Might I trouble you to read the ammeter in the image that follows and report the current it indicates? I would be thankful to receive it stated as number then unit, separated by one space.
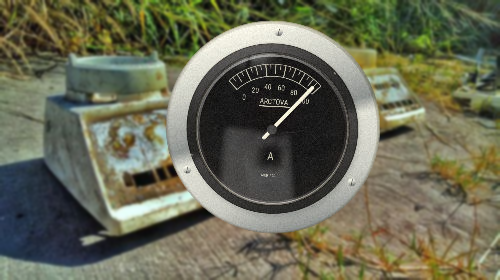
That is 95 A
